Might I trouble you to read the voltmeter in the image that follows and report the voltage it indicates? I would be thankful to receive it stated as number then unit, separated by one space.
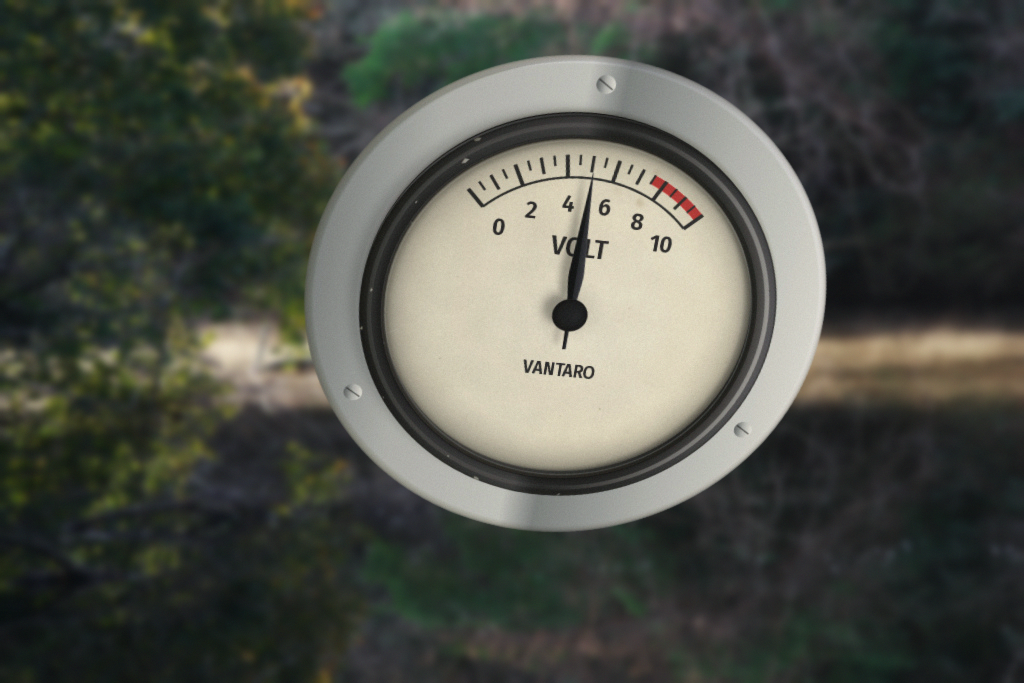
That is 5 V
